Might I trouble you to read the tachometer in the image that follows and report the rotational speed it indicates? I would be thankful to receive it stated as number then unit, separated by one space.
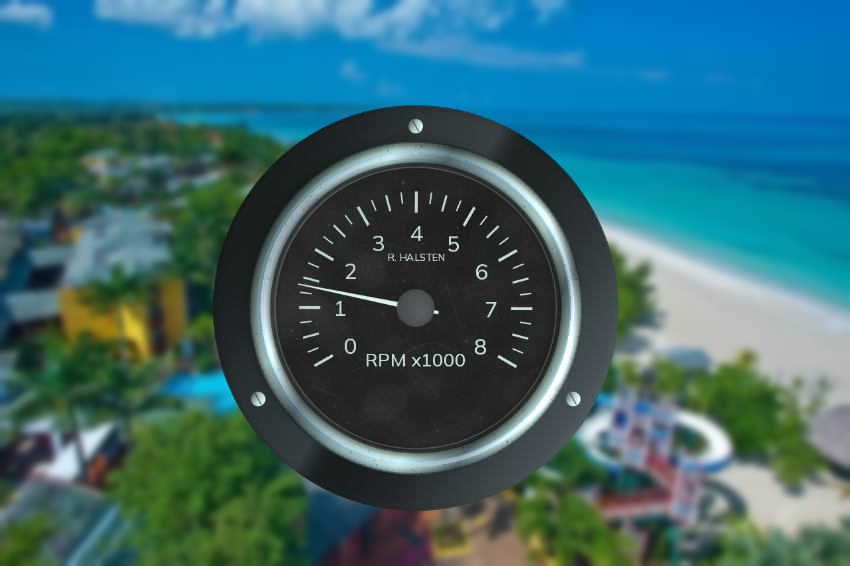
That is 1375 rpm
